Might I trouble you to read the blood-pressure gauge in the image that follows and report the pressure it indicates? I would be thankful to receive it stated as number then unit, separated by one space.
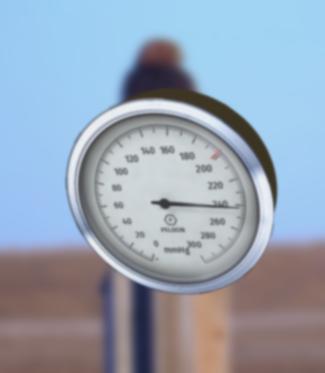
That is 240 mmHg
